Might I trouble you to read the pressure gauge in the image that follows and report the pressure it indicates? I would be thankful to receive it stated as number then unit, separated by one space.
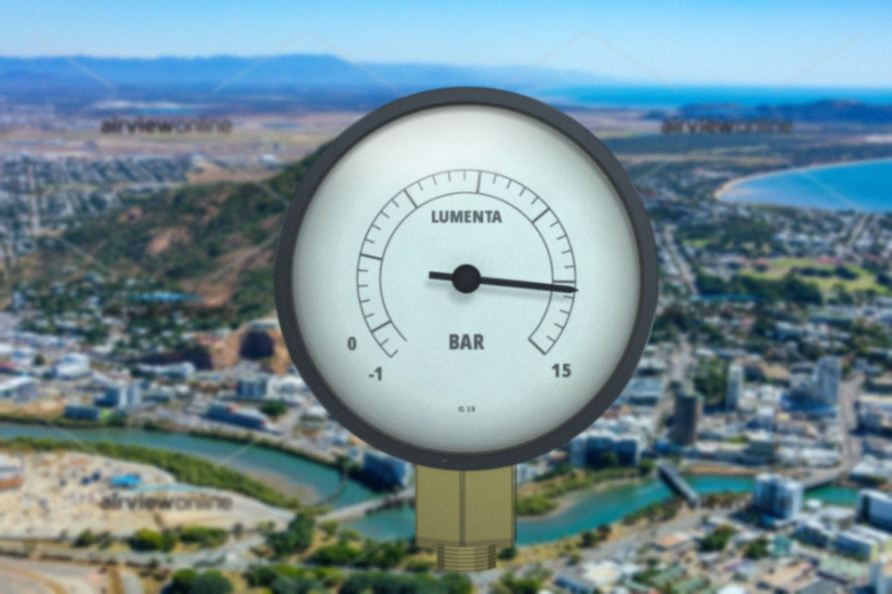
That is 12.75 bar
